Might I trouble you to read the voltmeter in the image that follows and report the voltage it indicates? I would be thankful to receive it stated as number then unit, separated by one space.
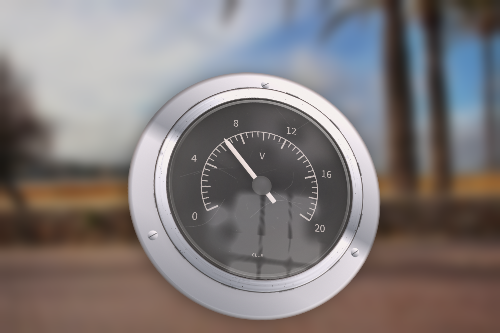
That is 6.5 V
